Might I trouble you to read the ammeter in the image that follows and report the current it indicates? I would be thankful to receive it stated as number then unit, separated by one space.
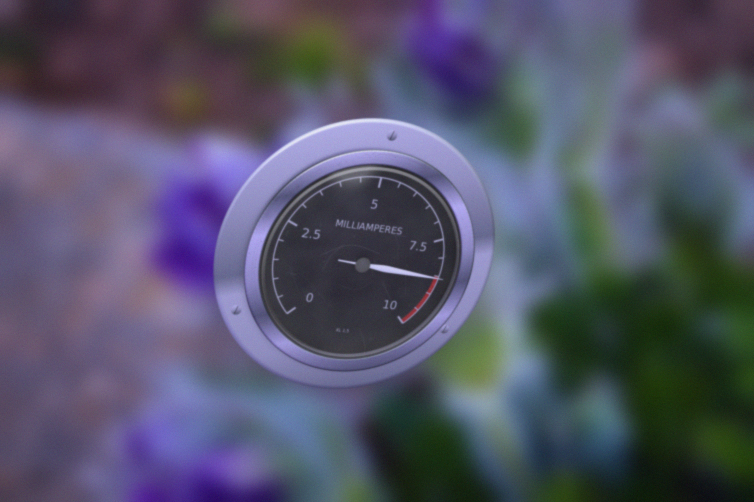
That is 8.5 mA
